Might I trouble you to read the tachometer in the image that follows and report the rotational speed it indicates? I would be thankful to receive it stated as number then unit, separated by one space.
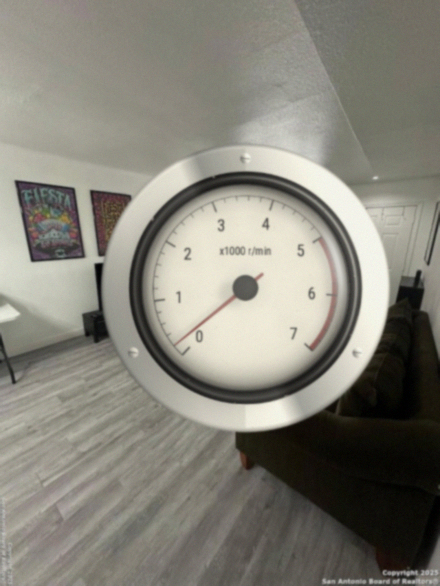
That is 200 rpm
